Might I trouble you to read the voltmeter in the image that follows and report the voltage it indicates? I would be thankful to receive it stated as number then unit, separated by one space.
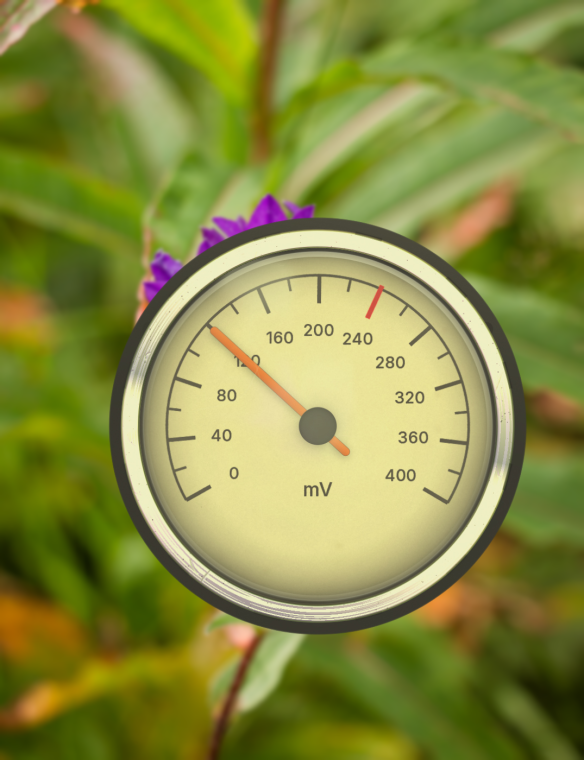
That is 120 mV
